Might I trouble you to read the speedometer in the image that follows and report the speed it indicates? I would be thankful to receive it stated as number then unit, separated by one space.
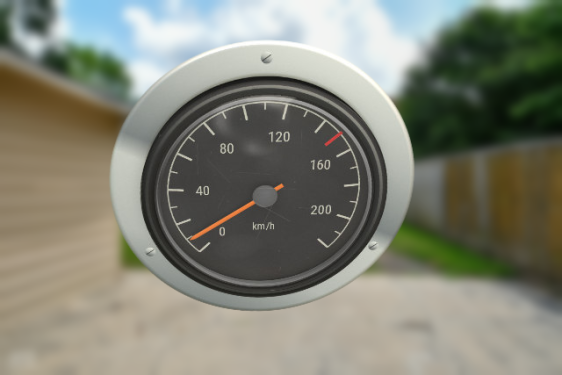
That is 10 km/h
